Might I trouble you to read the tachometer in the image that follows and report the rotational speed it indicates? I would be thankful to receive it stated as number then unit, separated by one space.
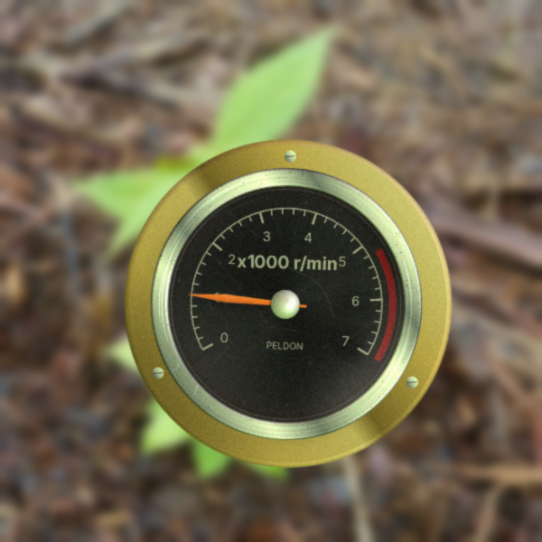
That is 1000 rpm
